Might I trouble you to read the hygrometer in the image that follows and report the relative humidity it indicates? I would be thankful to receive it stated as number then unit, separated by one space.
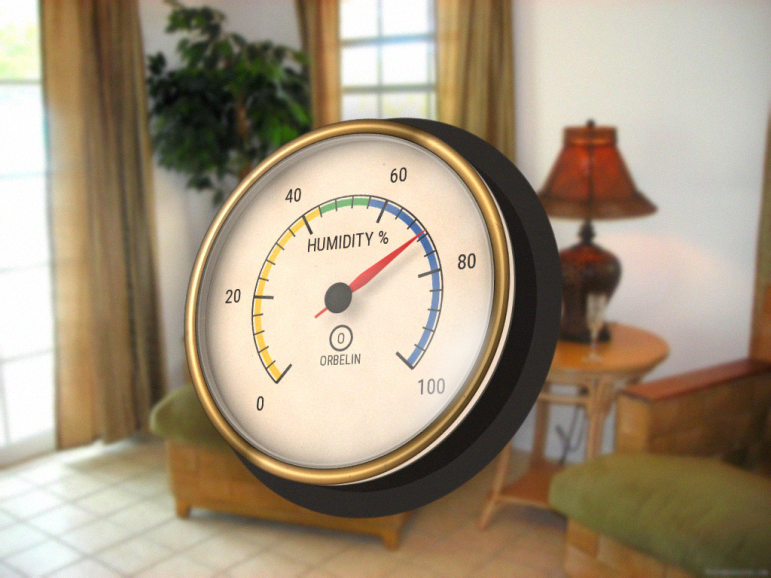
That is 72 %
